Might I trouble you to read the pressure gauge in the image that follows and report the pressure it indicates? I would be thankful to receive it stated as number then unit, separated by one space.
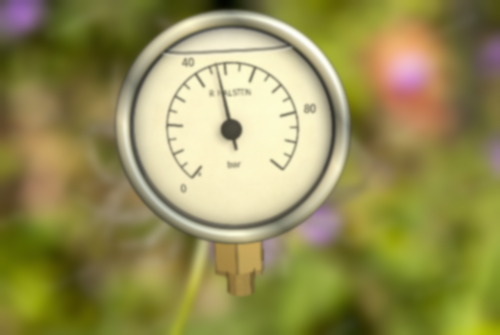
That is 47.5 bar
